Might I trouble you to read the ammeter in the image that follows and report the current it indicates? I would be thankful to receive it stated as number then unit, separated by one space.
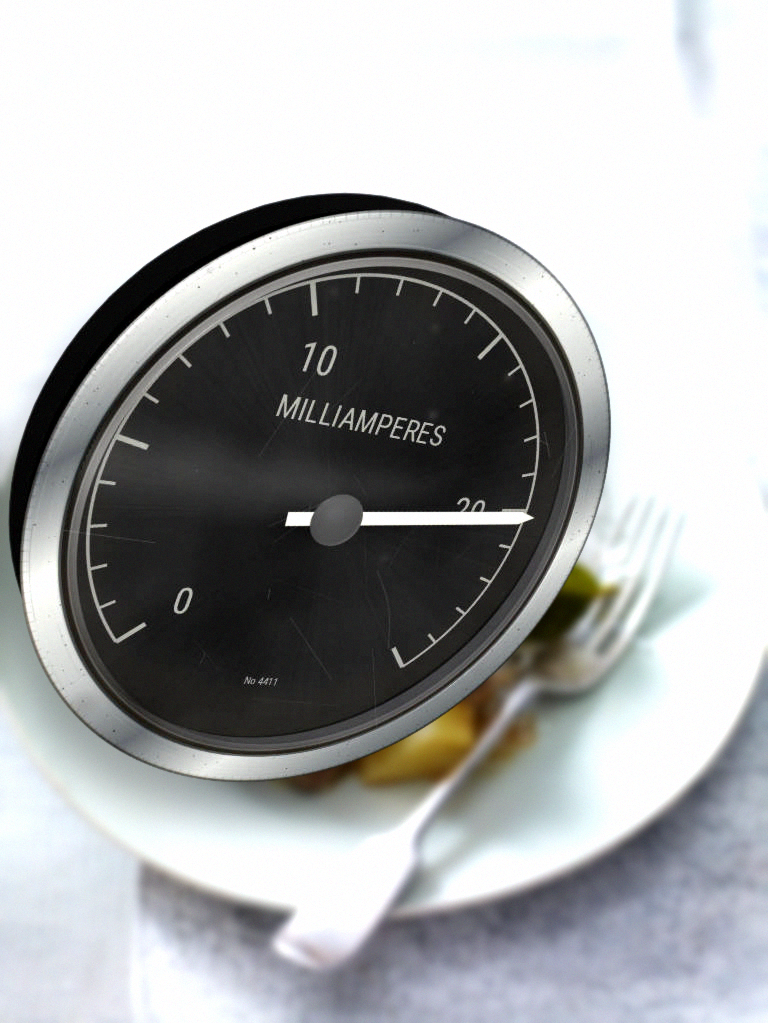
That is 20 mA
